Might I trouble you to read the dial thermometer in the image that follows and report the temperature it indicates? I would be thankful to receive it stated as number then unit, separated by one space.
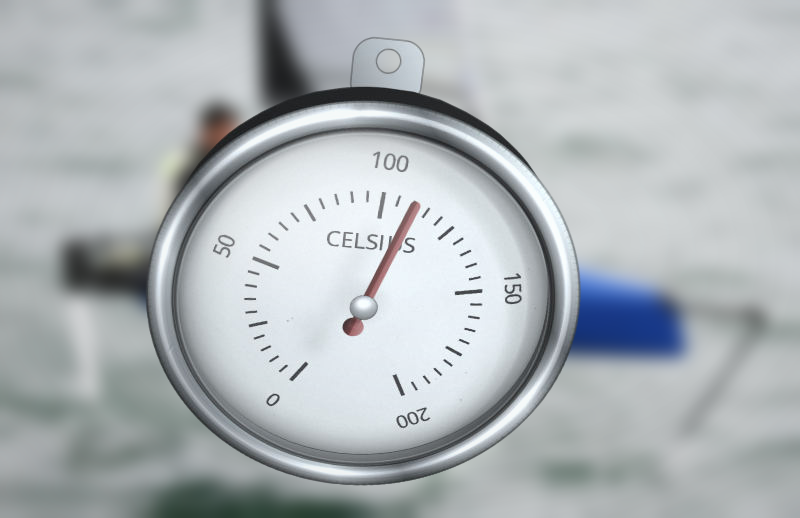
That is 110 °C
